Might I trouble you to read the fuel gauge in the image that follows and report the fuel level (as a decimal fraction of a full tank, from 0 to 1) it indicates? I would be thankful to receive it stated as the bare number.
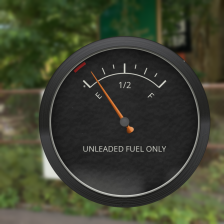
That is 0.125
